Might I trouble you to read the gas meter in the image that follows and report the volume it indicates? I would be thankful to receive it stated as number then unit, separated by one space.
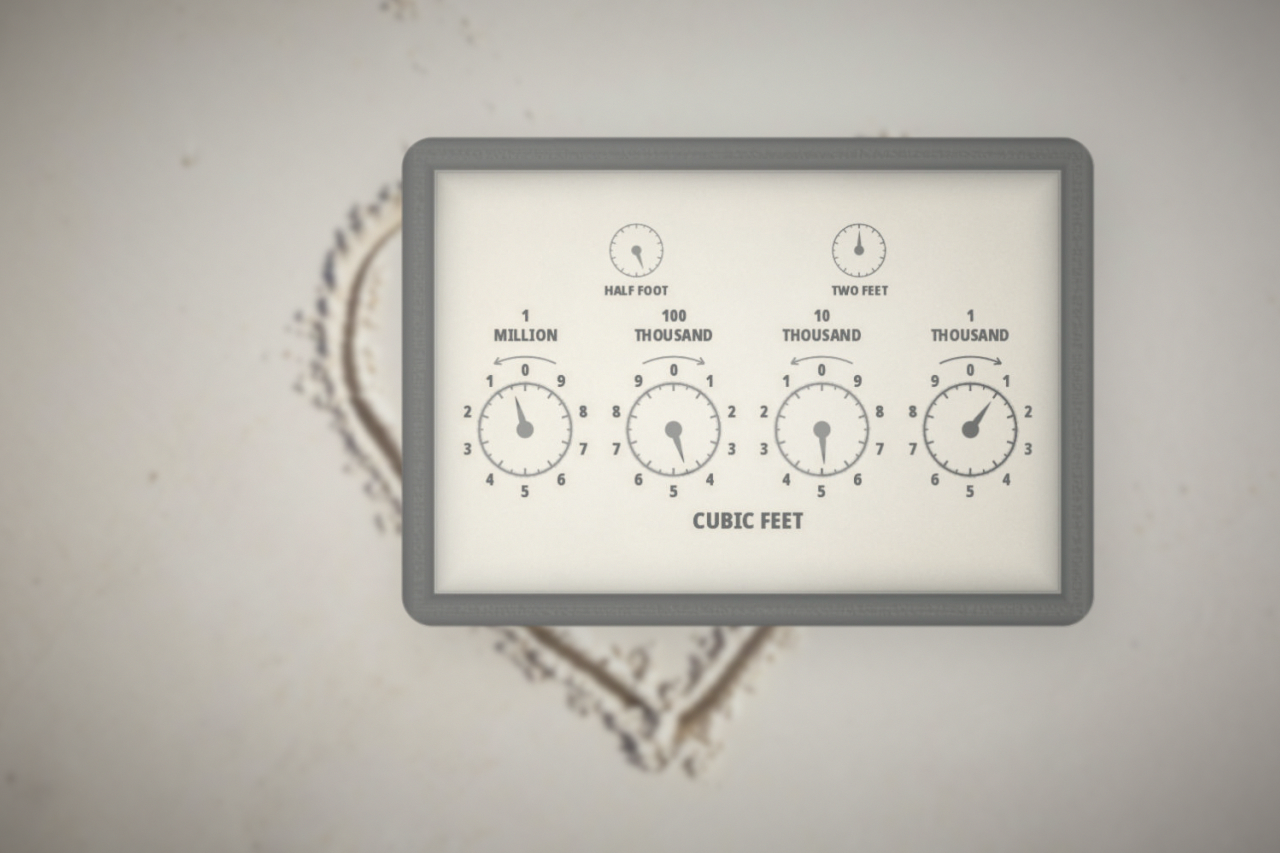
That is 45100 ft³
